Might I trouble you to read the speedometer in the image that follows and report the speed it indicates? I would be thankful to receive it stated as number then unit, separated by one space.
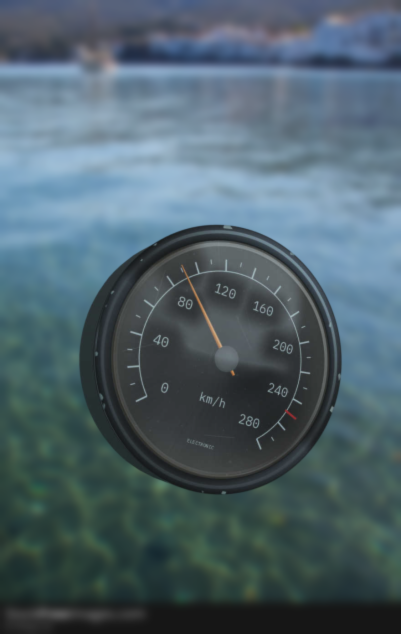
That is 90 km/h
